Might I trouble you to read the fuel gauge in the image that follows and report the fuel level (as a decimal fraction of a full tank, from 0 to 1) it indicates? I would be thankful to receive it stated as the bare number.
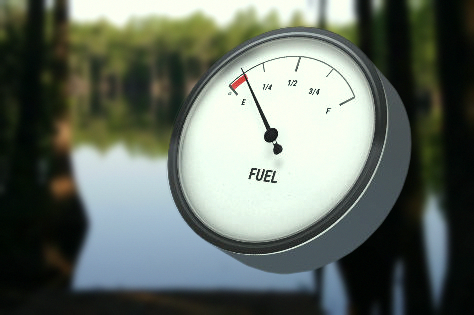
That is 0.125
